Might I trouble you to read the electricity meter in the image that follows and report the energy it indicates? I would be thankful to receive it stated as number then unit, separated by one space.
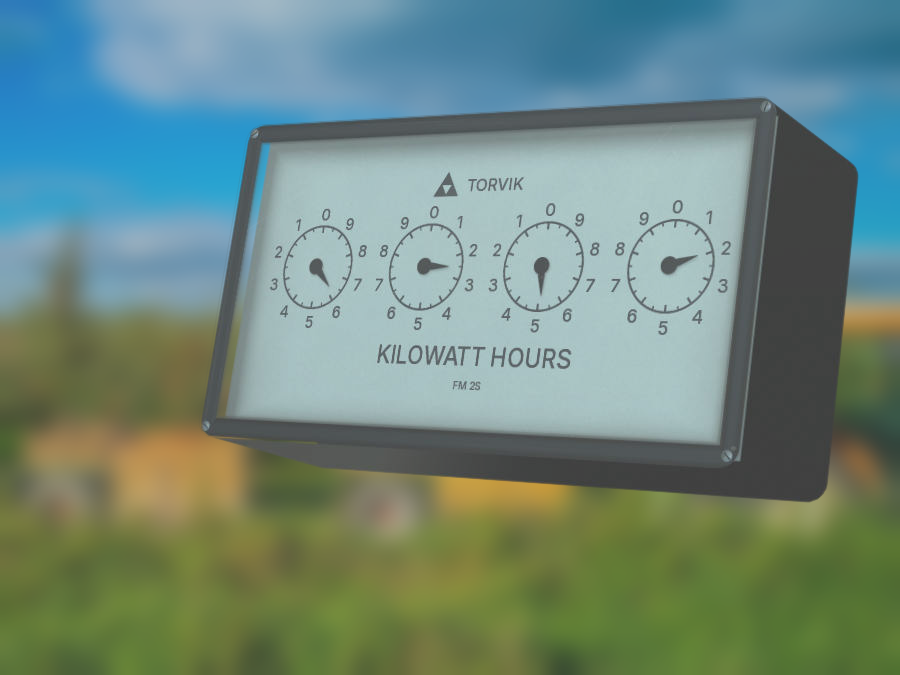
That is 6252 kWh
